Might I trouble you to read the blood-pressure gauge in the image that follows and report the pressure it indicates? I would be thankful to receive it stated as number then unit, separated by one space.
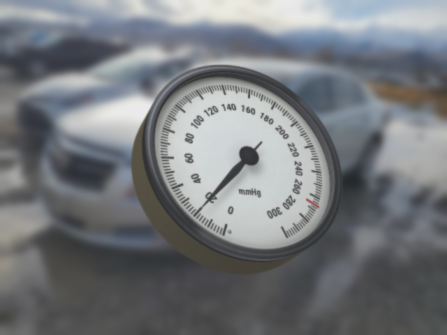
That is 20 mmHg
